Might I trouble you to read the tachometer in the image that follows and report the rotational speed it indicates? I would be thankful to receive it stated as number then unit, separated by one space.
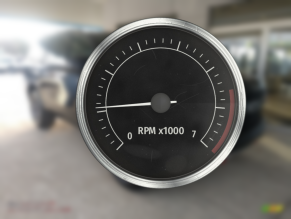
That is 1100 rpm
